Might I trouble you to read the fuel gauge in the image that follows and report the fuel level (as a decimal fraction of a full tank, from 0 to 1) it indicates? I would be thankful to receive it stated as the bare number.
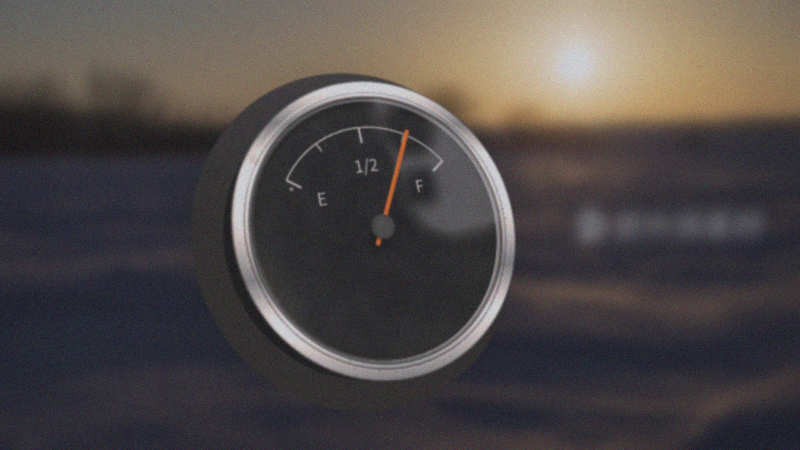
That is 0.75
